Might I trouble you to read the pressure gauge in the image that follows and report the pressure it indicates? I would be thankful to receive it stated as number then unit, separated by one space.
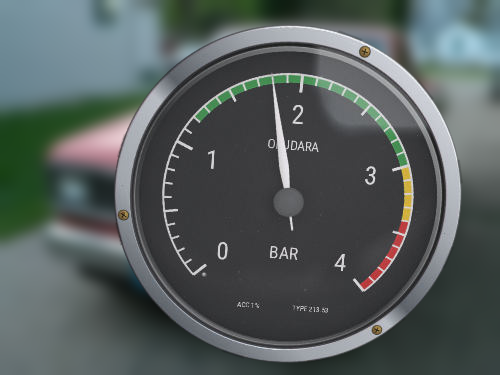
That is 1.8 bar
